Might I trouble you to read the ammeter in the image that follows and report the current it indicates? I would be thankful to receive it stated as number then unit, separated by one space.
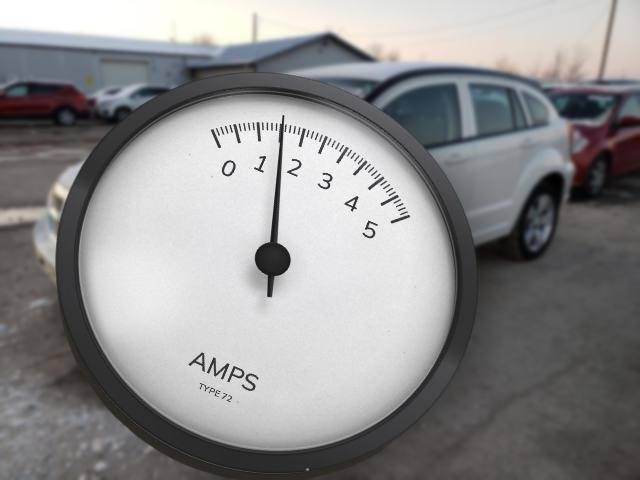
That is 1.5 A
